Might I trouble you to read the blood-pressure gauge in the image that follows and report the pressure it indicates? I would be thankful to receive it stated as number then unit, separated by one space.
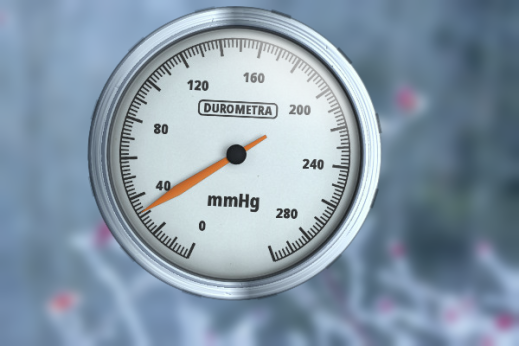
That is 32 mmHg
